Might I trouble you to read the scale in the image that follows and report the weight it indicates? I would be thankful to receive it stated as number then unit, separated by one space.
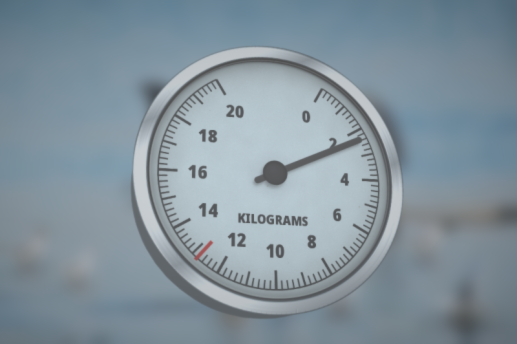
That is 2.4 kg
